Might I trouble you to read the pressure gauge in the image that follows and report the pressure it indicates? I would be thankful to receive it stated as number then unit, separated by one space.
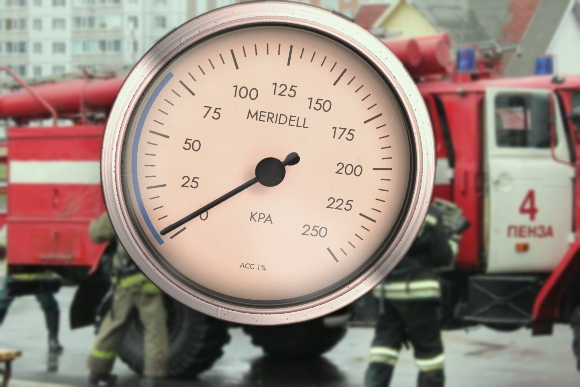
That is 5 kPa
